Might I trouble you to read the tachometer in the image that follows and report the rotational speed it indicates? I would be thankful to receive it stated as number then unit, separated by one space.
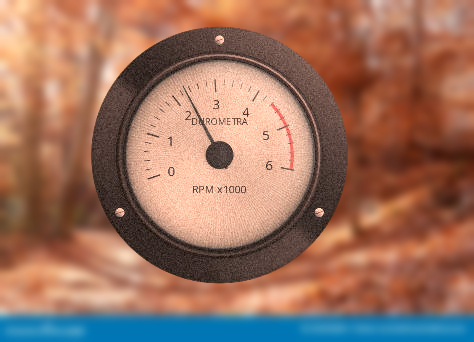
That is 2300 rpm
